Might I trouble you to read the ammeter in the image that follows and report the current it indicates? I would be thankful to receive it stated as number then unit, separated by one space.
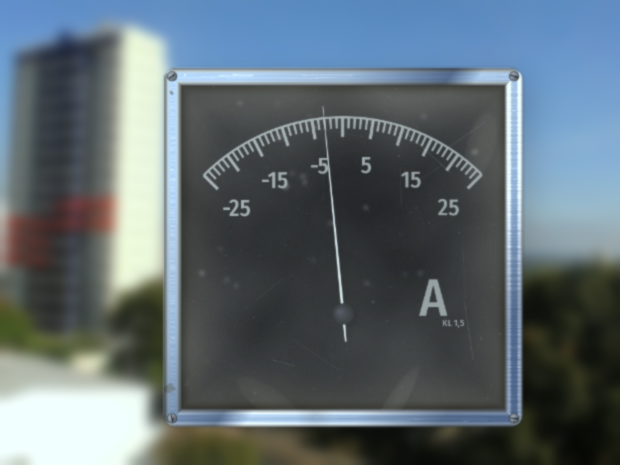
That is -3 A
